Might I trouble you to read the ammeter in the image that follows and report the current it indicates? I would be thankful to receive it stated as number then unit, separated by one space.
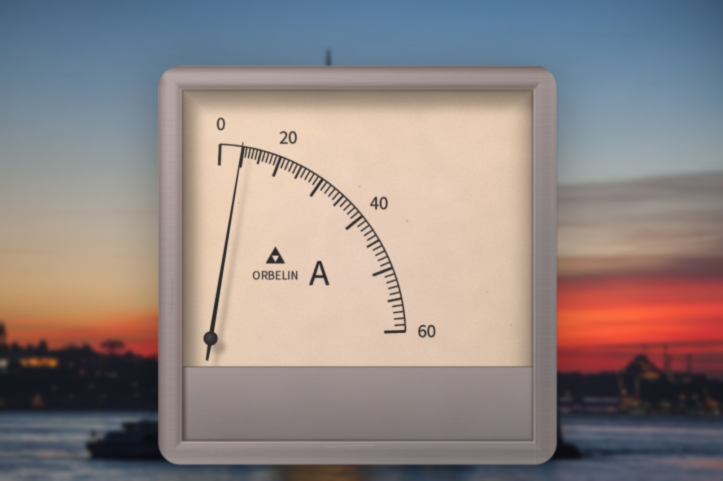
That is 10 A
